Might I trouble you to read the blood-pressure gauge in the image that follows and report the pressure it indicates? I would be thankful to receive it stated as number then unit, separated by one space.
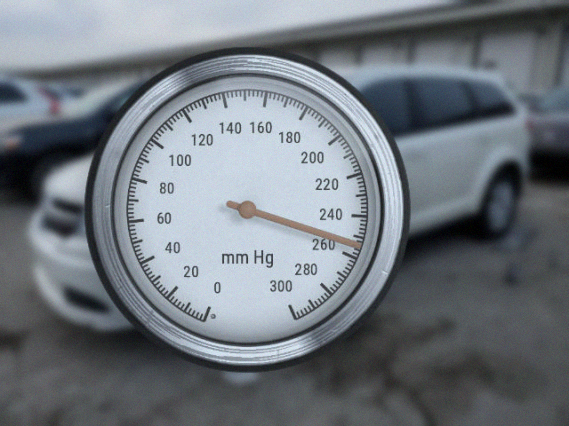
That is 254 mmHg
